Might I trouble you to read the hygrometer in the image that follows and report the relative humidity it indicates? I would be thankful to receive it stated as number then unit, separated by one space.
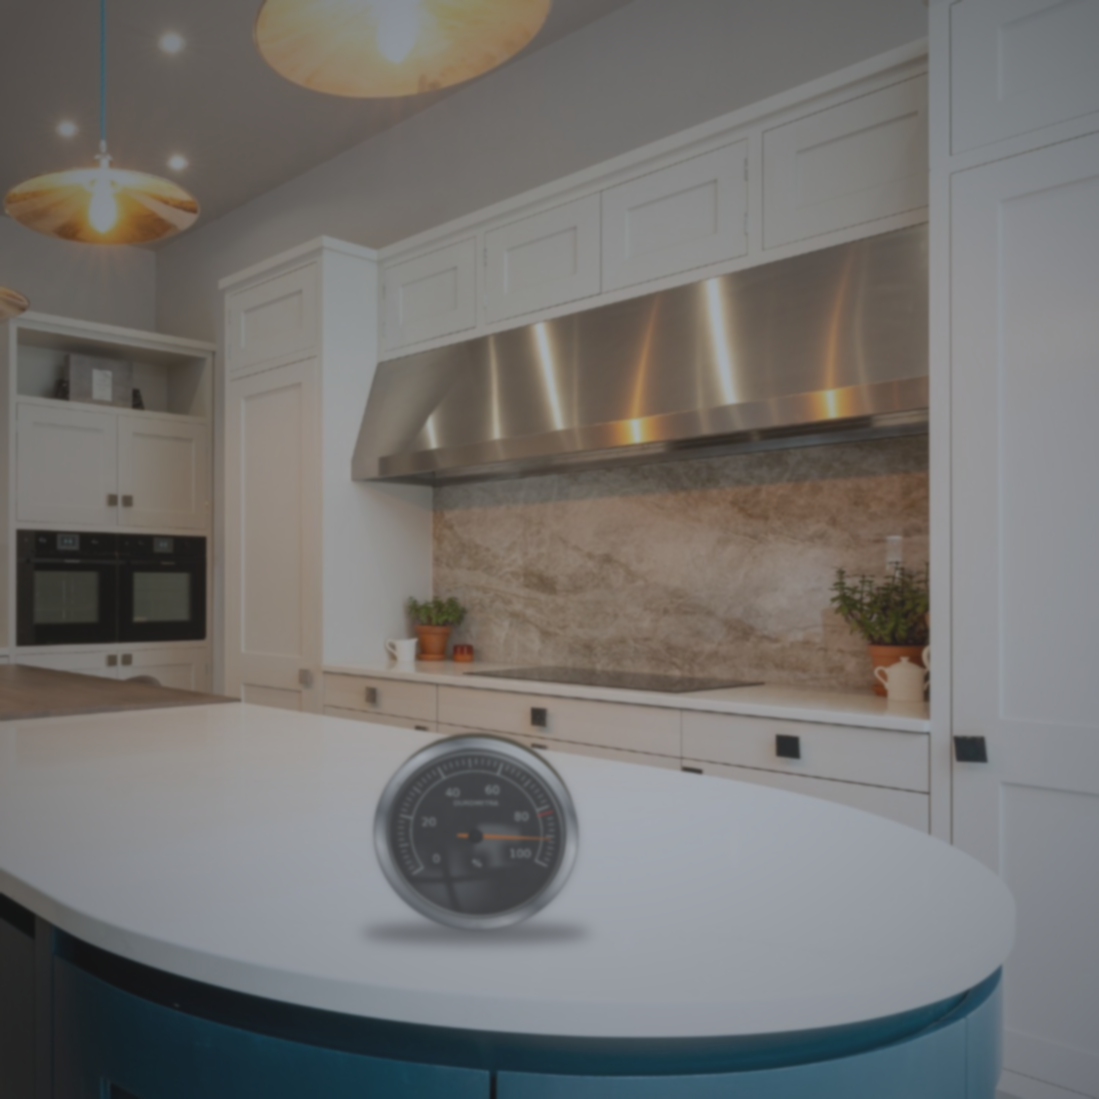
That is 90 %
